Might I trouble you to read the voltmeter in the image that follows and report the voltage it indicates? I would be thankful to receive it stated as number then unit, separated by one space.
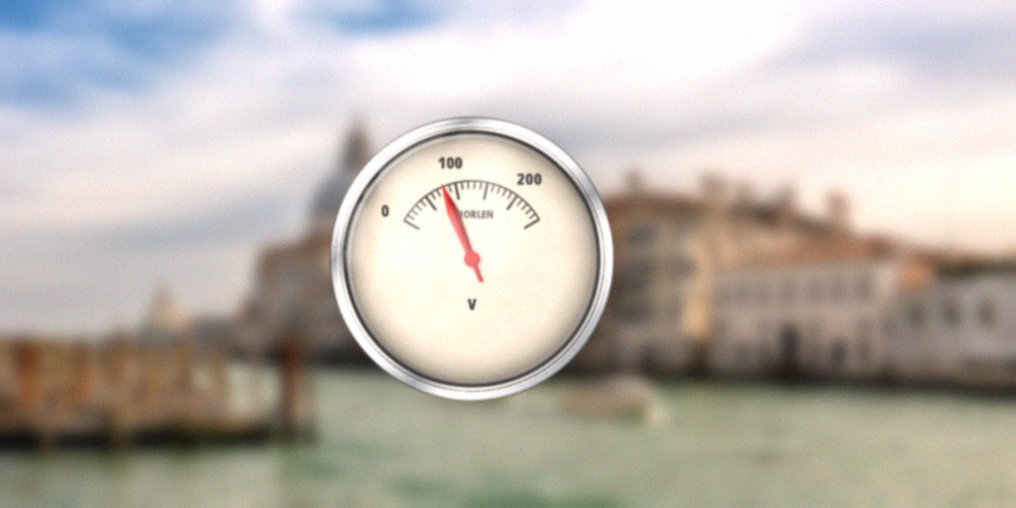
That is 80 V
